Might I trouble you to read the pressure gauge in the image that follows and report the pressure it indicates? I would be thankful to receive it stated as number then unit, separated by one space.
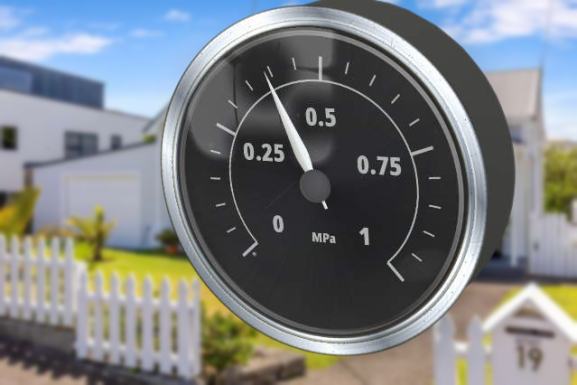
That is 0.4 MPa
